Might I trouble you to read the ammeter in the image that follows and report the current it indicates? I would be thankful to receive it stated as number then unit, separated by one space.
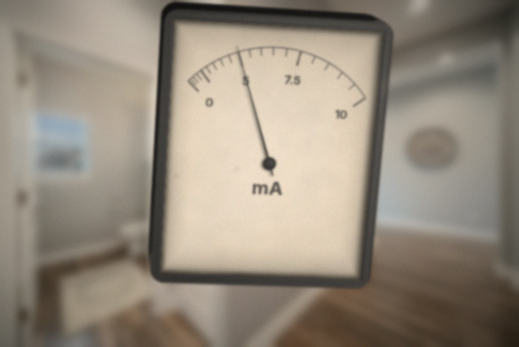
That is 5 mA
